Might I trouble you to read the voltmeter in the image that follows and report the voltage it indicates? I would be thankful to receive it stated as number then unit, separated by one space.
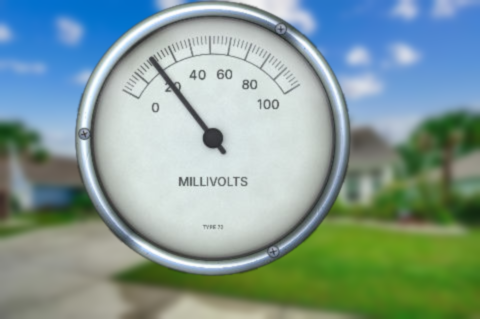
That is 20 mV
